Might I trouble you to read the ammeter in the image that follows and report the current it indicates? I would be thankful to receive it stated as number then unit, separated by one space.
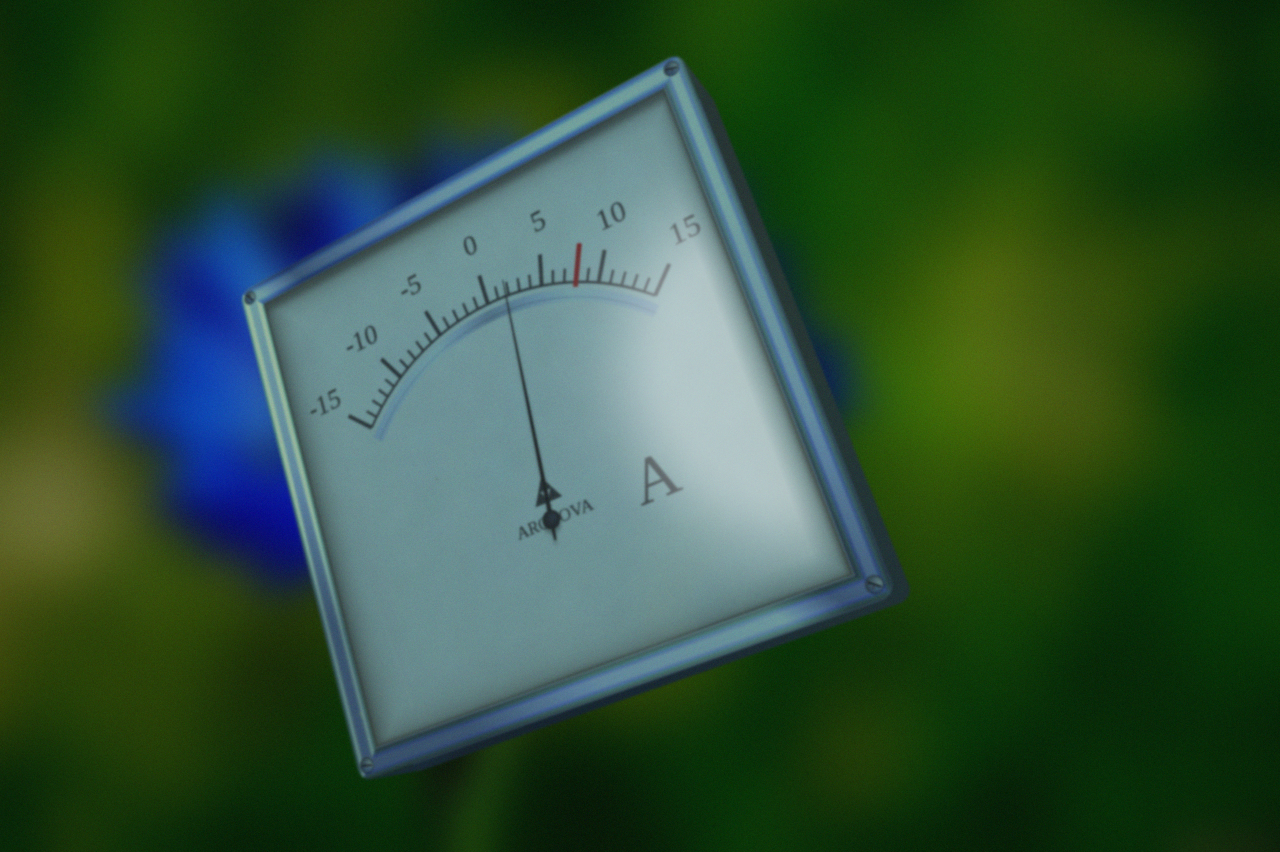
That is 2 A
